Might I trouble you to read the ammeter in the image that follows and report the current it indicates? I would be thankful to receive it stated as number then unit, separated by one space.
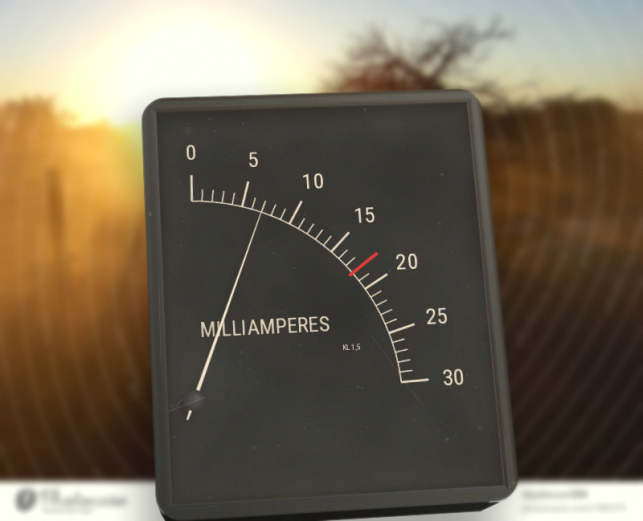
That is 7 mA
